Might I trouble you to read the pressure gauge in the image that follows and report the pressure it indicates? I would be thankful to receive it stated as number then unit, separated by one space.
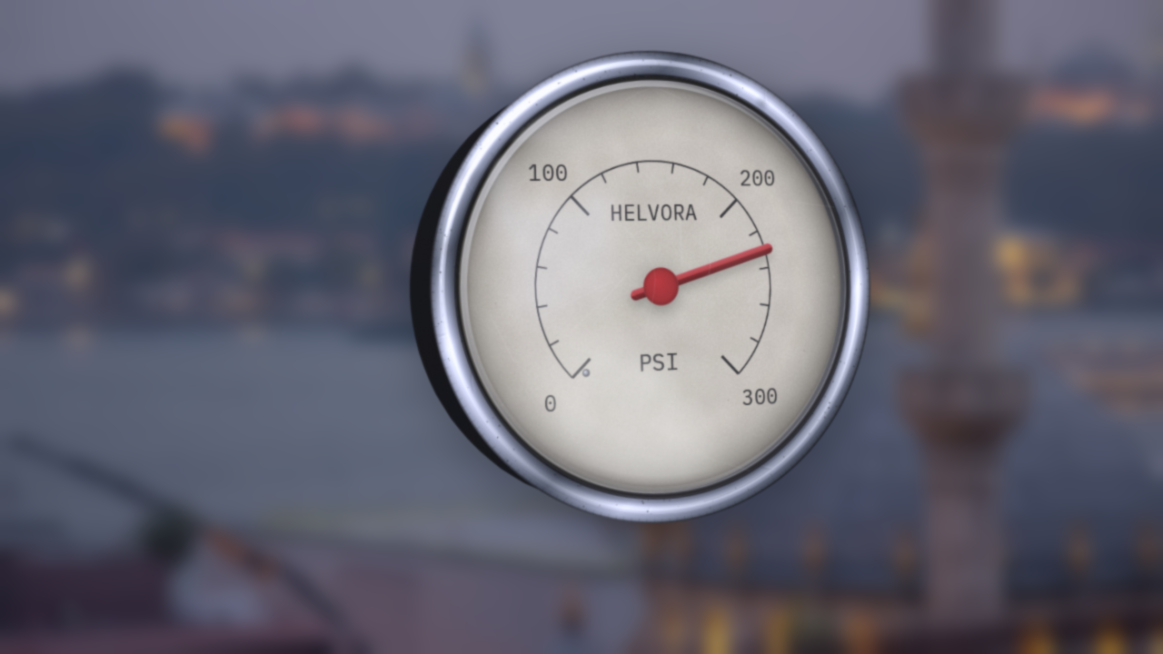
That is 230 psi
